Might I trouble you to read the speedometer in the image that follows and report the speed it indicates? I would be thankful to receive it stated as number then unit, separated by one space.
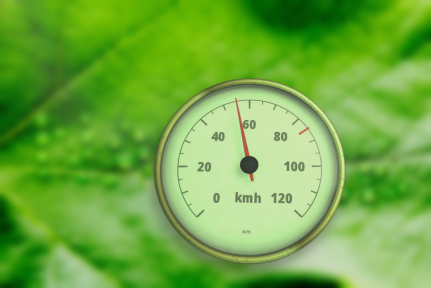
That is 55 km/h
